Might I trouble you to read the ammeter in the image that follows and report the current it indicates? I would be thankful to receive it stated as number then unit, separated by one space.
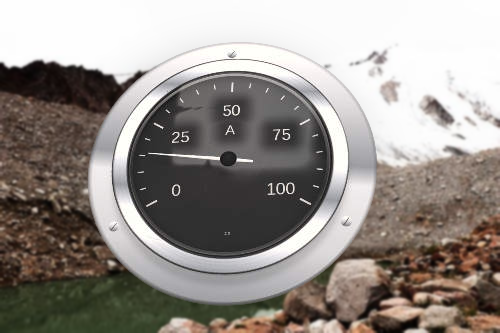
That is 15 A
